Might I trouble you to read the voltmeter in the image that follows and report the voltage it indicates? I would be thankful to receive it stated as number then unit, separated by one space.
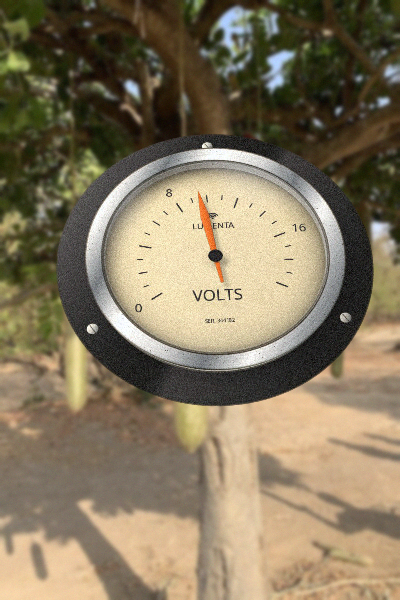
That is 9.5 V
